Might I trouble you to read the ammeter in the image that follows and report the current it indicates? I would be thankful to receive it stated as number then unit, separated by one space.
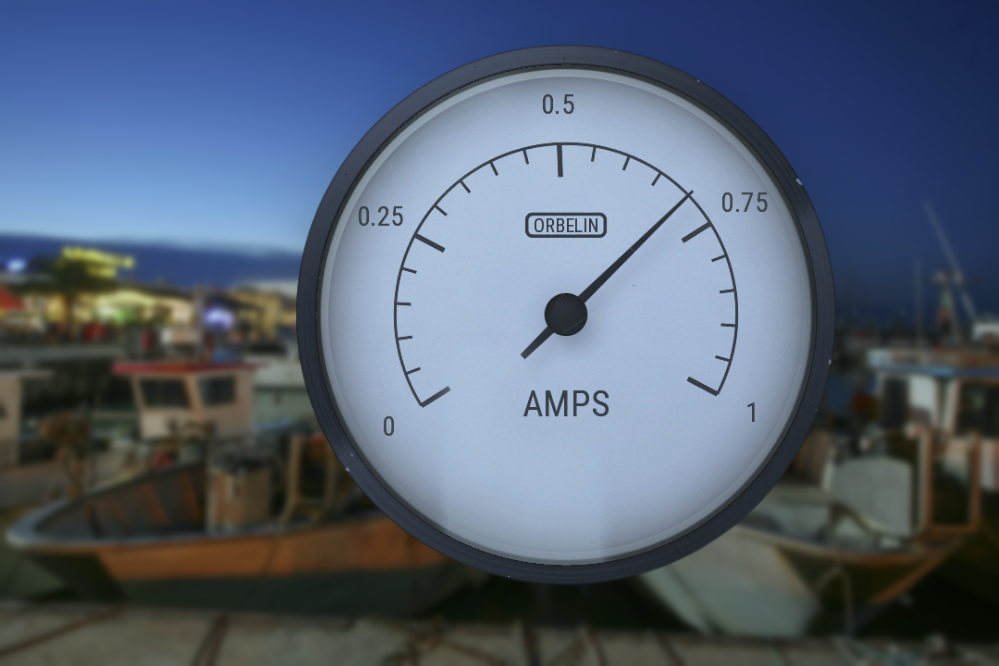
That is 0.7 A
